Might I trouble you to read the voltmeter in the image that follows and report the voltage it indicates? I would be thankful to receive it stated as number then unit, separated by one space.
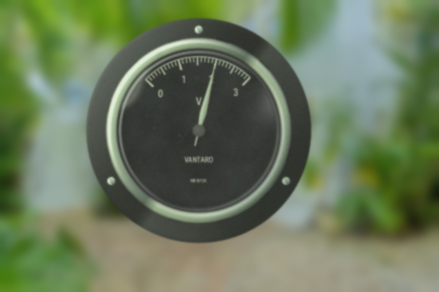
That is 2 V
